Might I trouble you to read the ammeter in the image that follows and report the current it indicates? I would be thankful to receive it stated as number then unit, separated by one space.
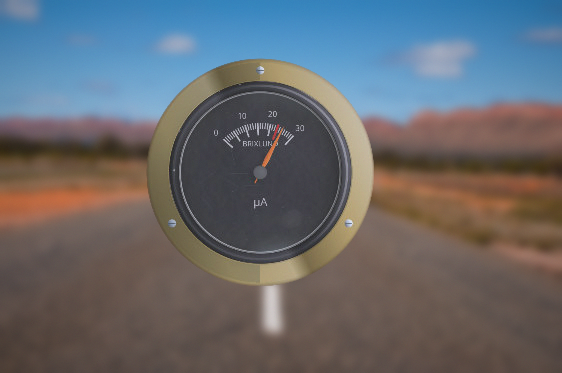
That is 25 µA
